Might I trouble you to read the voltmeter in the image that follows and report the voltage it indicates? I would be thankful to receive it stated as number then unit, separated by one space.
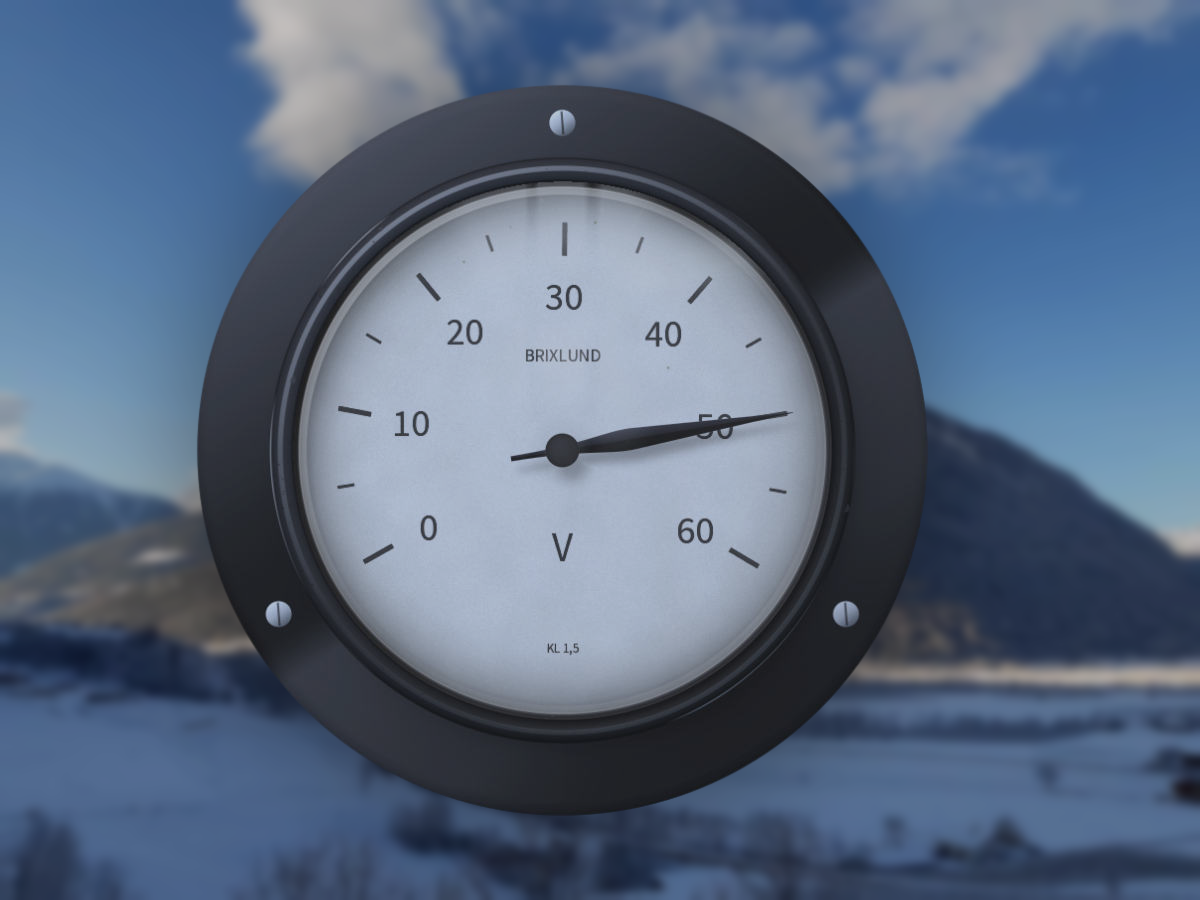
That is 50 V
